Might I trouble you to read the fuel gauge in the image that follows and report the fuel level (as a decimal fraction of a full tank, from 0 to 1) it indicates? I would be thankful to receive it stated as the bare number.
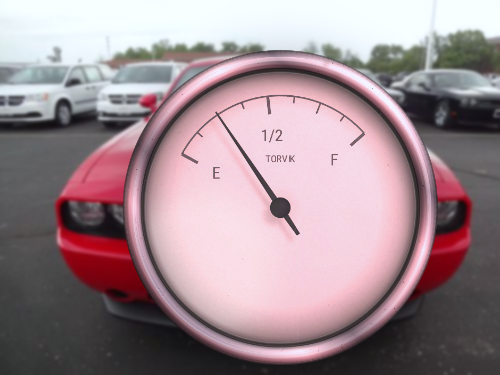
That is 0.25
